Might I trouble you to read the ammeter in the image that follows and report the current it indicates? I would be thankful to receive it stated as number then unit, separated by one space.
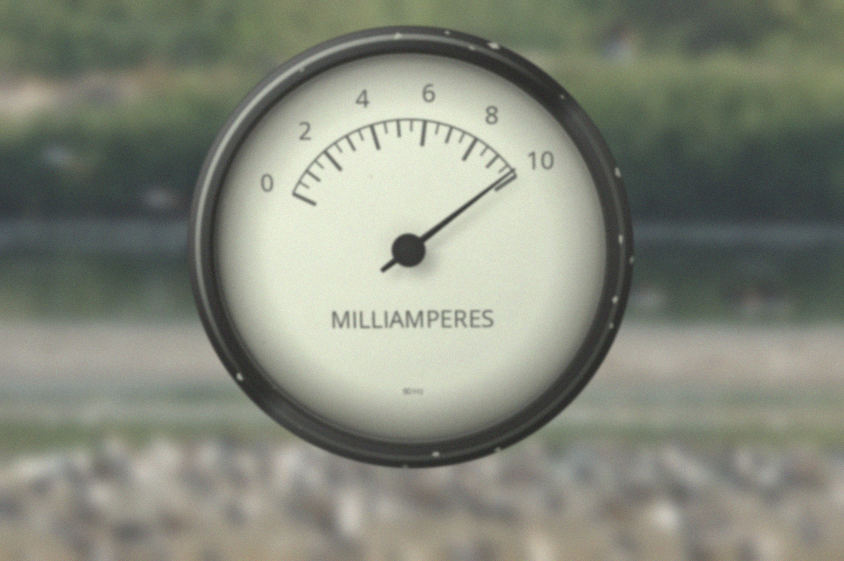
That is 9.75 mA
